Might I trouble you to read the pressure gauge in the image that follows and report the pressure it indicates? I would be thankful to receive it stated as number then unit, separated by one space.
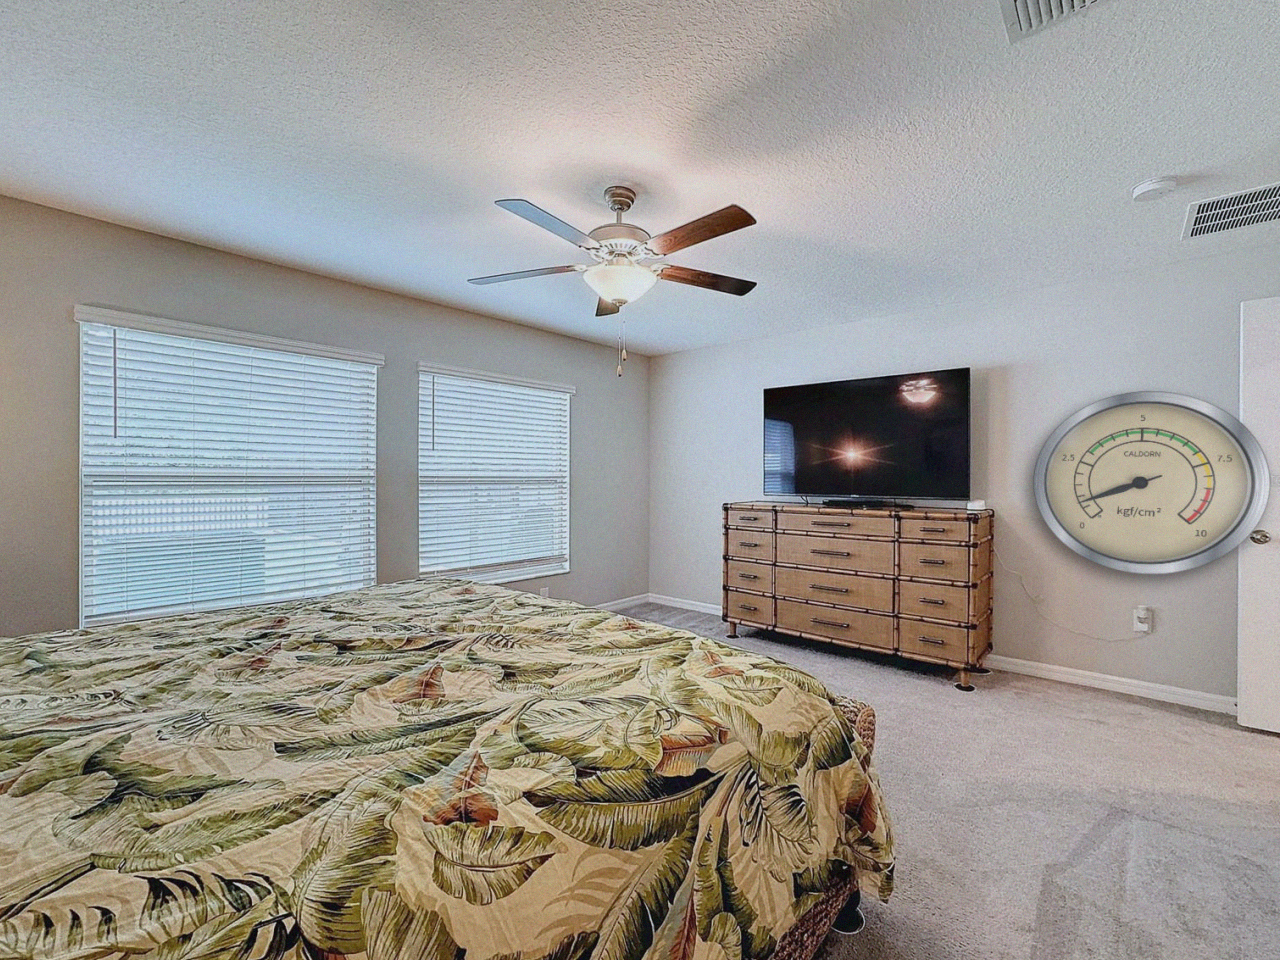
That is 0.75 kg/cm²
